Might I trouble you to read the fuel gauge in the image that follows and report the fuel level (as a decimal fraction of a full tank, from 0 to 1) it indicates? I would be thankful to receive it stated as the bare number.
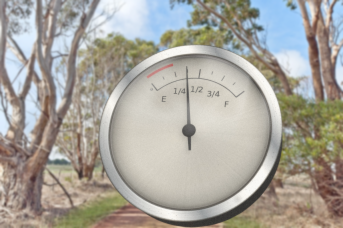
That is 0.375
